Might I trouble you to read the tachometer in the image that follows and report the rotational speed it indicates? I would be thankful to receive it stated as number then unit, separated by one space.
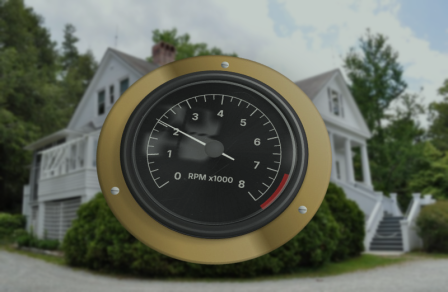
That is 2000 rpm
